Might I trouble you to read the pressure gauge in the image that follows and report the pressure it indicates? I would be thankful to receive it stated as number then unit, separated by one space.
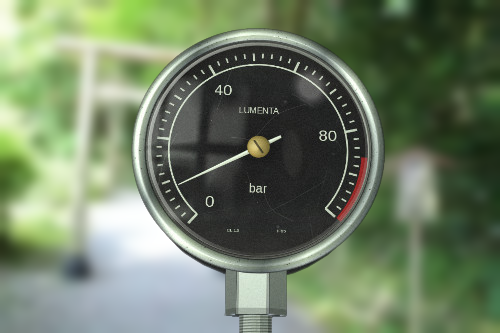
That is 8 bar
